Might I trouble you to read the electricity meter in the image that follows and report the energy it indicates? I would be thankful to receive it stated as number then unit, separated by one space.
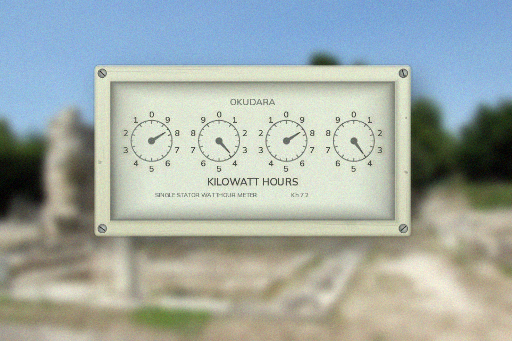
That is 8384 kWh
